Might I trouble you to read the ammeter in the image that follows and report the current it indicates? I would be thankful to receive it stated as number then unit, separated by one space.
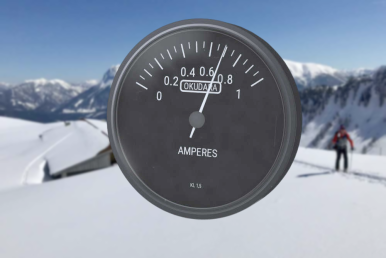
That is 0.7 A
